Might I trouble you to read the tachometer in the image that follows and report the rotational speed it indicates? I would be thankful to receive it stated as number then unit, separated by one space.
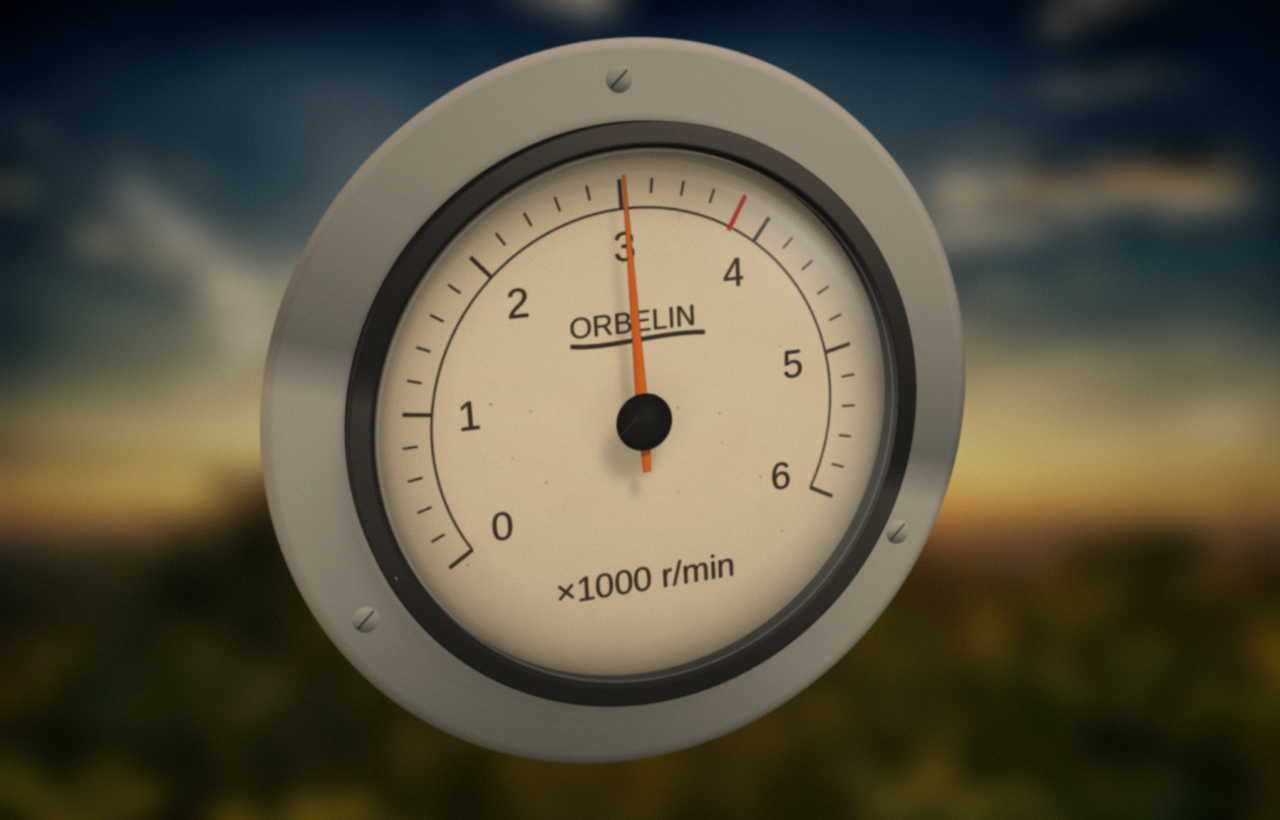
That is 3000 rpm
